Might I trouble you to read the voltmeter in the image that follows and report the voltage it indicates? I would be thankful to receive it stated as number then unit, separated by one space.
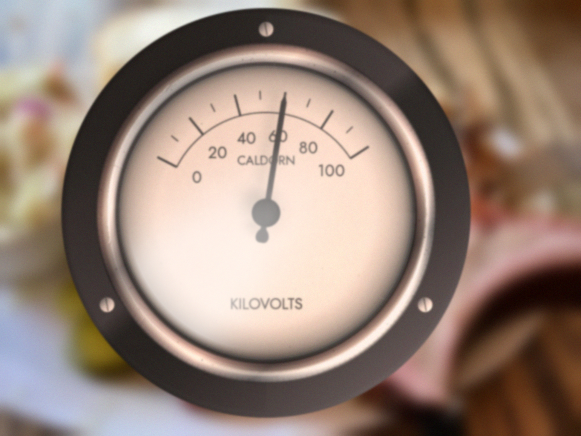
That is 60 kV
